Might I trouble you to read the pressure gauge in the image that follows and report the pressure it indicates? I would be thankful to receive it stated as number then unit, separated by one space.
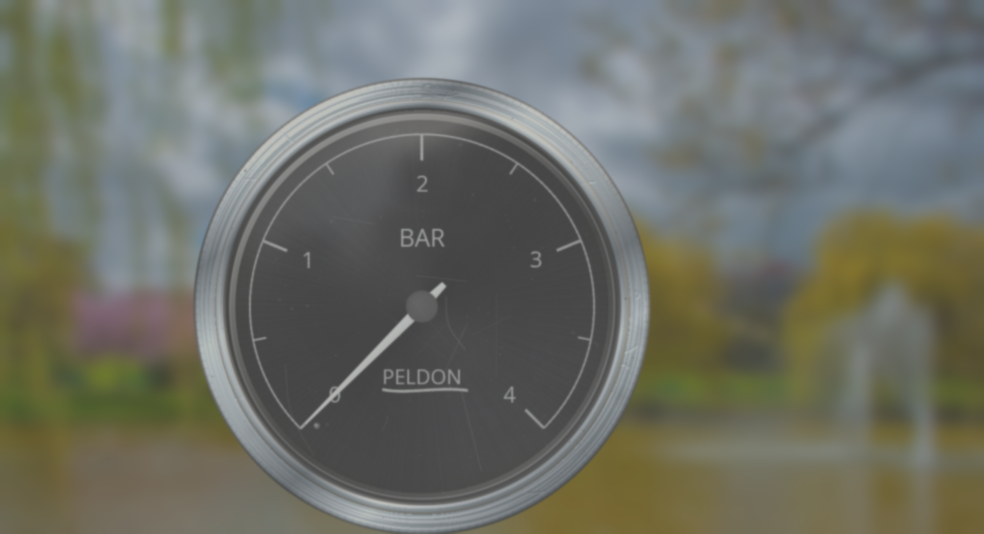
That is 0 bar
